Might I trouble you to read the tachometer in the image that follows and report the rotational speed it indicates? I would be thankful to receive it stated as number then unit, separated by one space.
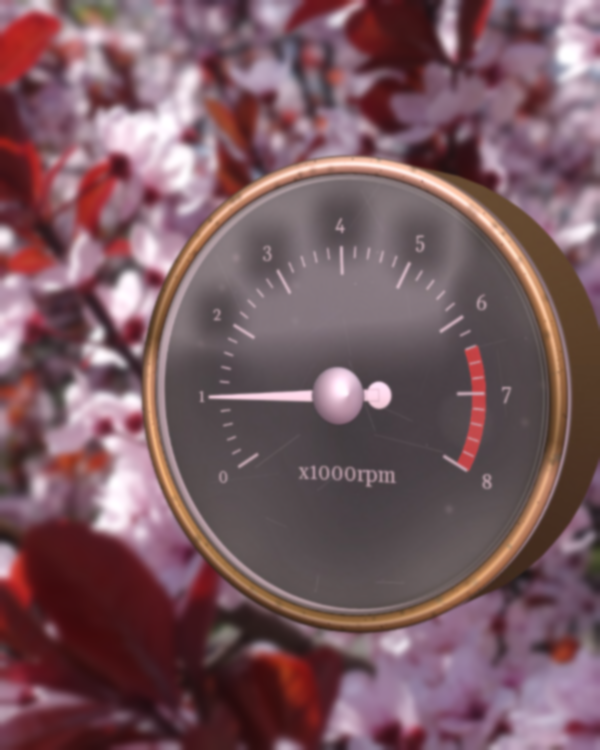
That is 1000 rpm
